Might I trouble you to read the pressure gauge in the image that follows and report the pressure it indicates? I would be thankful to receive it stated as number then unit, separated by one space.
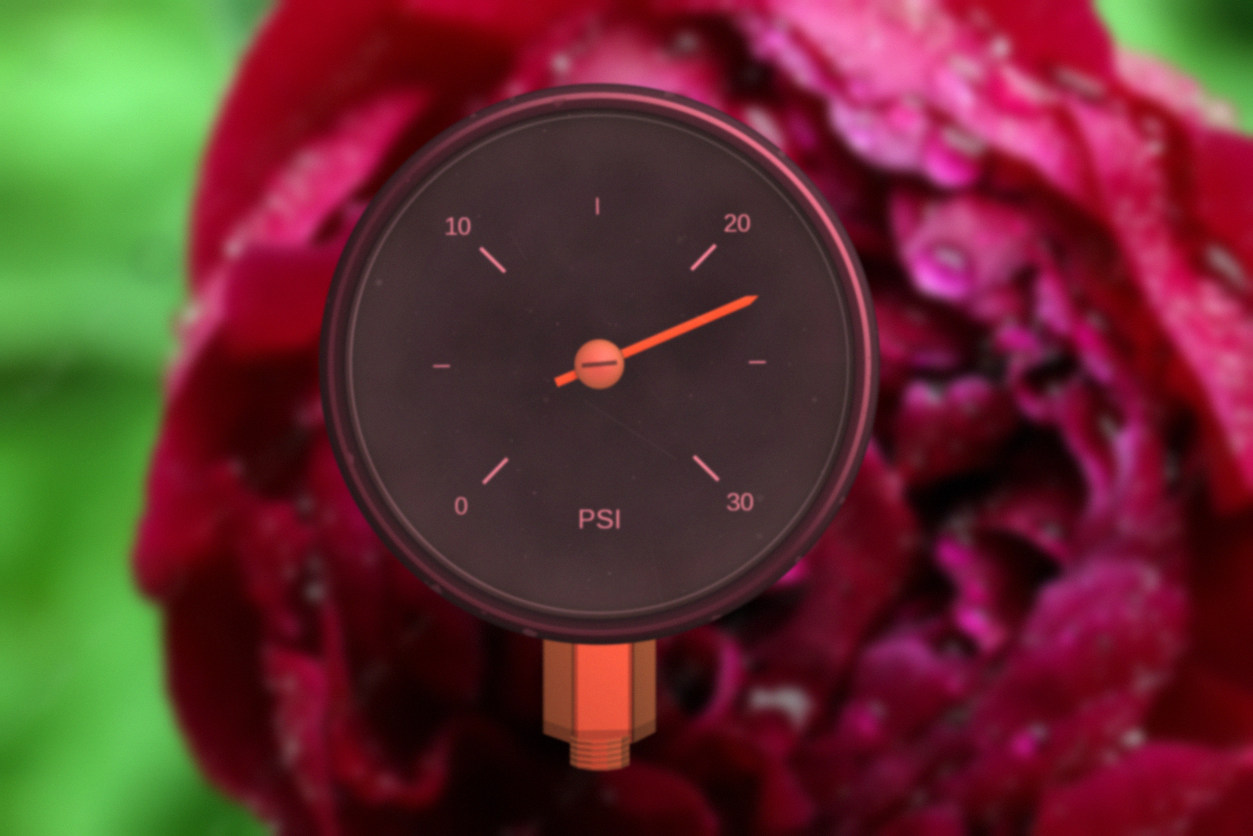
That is 22.5 psi
